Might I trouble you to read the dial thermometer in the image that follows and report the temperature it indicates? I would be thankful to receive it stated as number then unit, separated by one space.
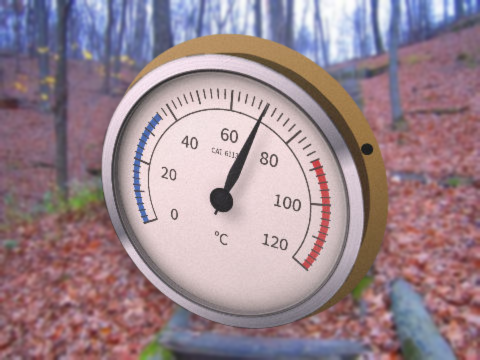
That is 70 °C
